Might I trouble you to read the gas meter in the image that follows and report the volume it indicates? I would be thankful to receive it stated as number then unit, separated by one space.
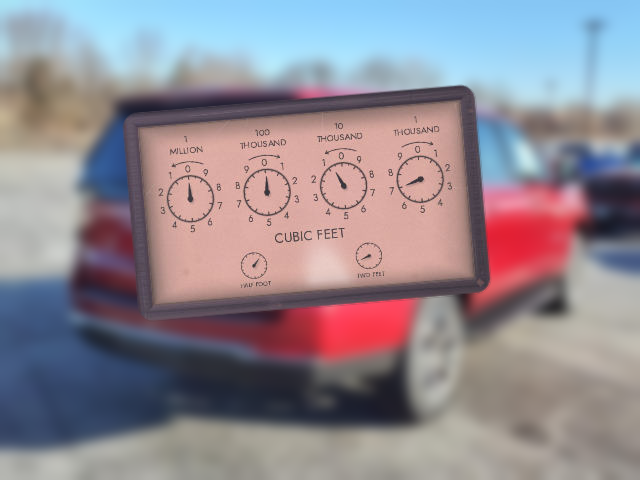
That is 700 ft³
